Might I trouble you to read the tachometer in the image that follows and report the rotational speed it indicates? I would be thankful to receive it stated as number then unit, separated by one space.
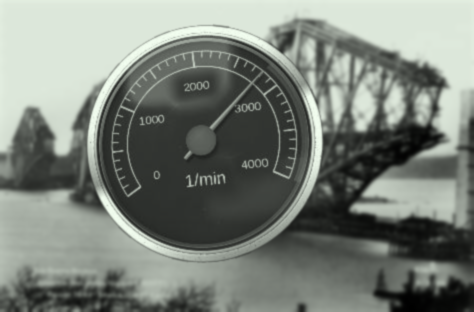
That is 2800 rpm
